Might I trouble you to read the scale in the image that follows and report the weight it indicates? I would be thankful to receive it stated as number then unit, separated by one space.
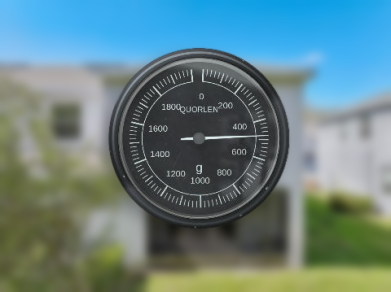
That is 480 g
